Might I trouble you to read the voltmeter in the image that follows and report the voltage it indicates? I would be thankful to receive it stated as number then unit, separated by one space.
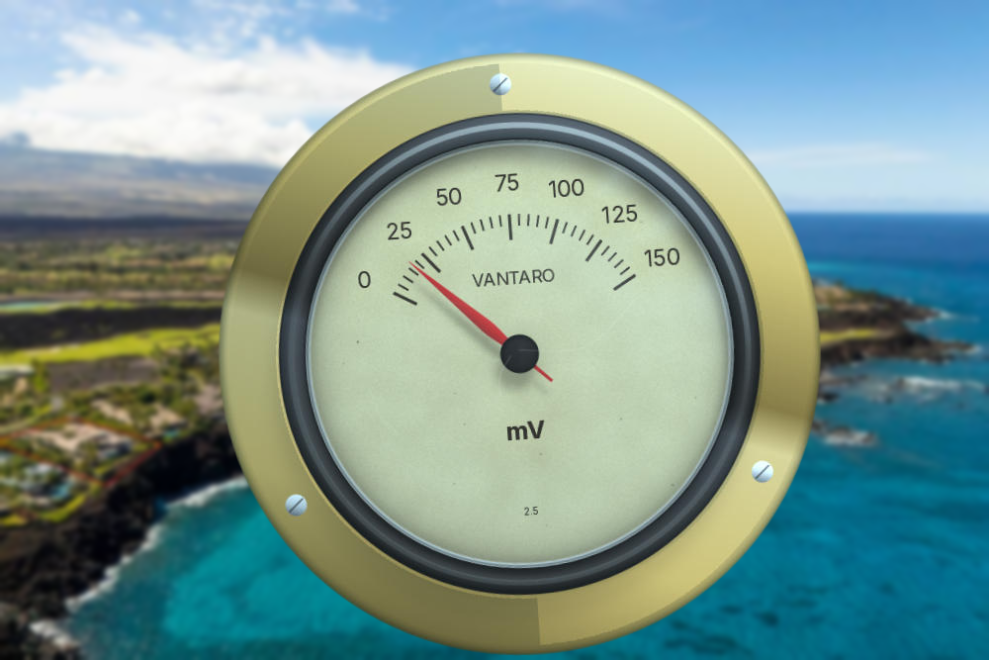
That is 17.5 mV
